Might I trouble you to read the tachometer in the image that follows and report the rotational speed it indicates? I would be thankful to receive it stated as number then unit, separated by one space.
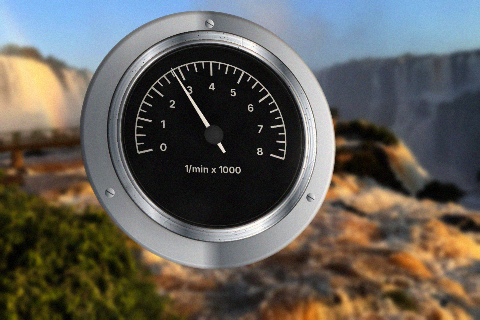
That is 2750 rpm
